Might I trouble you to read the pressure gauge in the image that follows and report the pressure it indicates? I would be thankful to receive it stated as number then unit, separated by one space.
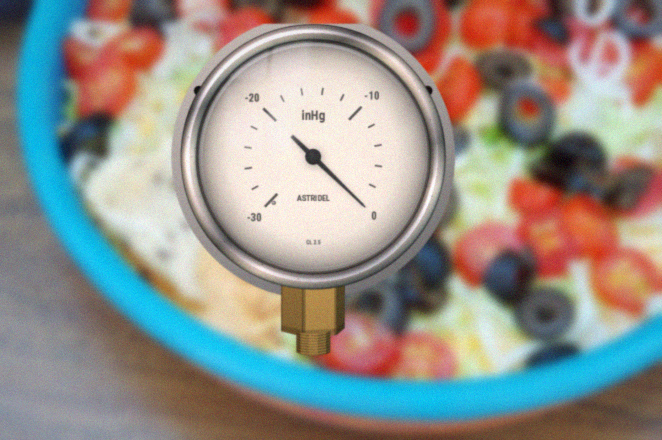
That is 0 inHg
